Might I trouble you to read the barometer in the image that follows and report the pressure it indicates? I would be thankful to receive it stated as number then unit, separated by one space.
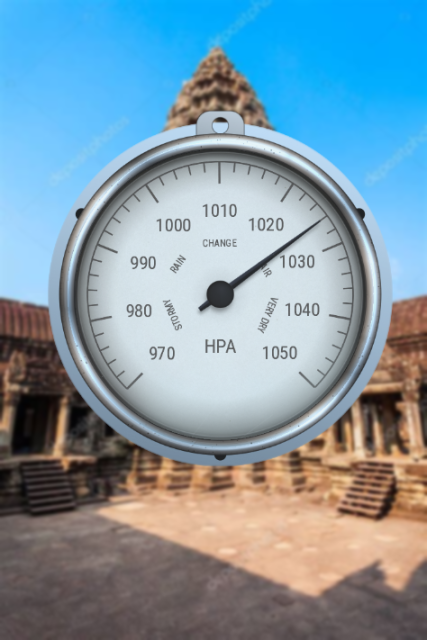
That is 1026 hPa
